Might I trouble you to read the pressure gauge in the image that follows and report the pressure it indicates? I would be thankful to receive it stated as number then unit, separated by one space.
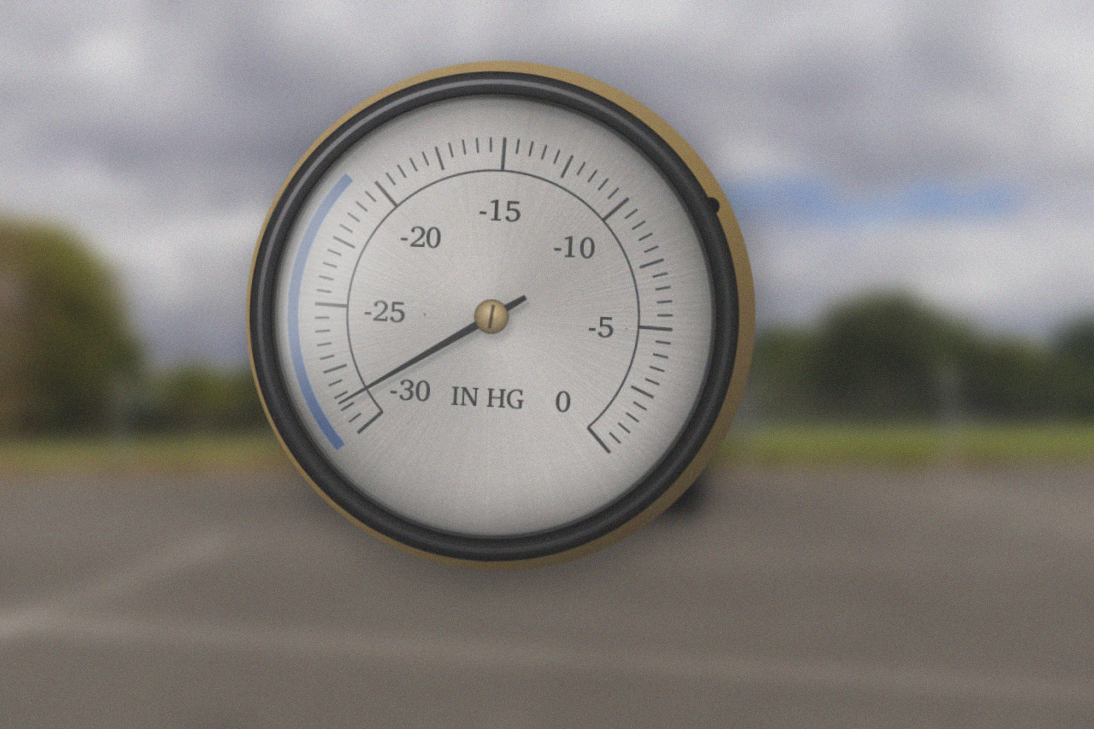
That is -28.75 inHg
